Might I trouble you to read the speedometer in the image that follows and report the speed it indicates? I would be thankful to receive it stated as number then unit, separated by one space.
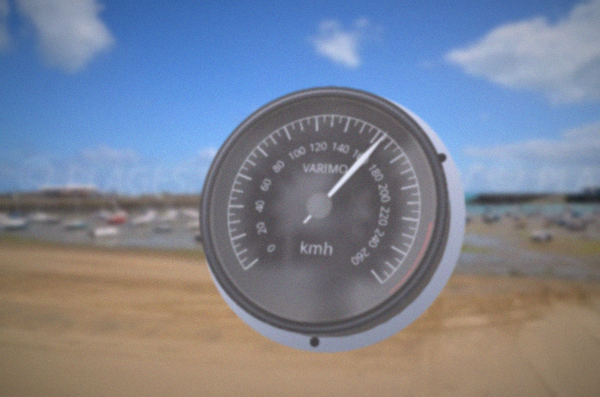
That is 165 km/h
